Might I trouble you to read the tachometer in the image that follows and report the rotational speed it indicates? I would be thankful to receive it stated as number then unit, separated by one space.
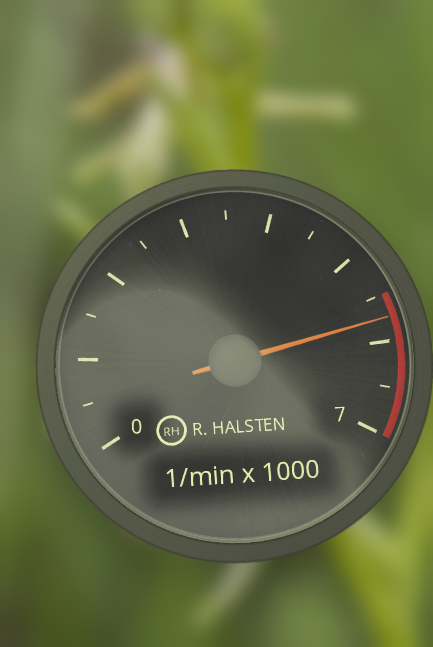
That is 5750 rpm
